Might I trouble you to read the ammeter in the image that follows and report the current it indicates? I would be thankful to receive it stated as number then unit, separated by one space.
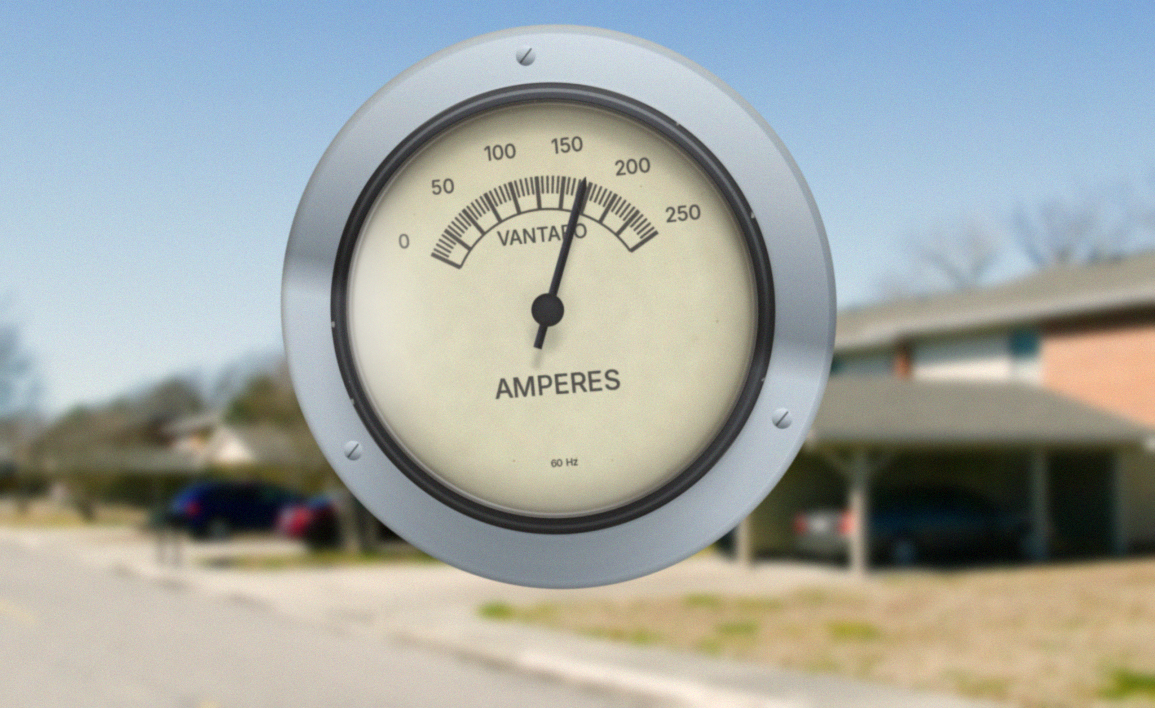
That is 170 A
